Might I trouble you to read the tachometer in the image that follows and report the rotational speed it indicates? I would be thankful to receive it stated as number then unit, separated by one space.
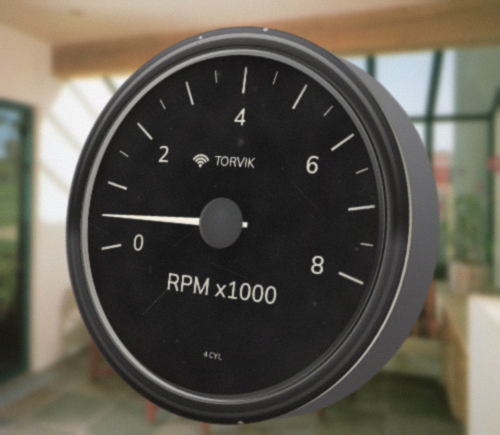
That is 500 rpm
